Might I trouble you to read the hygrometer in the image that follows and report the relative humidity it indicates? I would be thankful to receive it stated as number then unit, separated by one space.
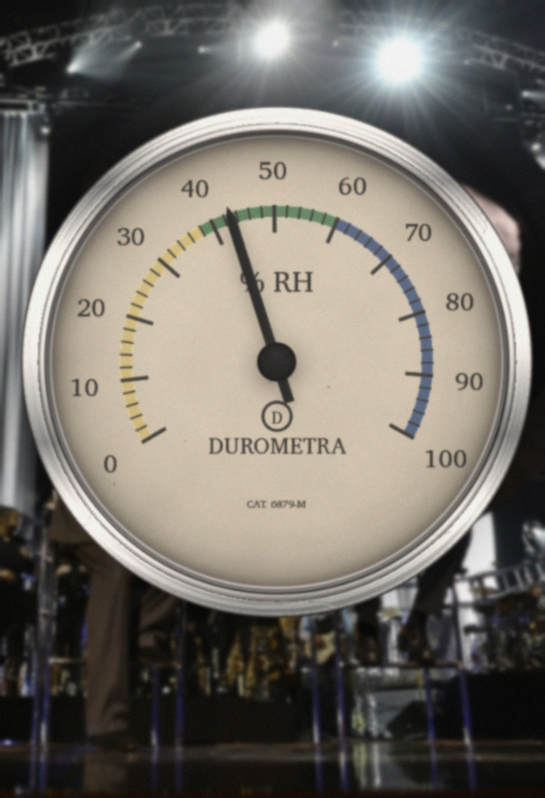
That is 43 %
